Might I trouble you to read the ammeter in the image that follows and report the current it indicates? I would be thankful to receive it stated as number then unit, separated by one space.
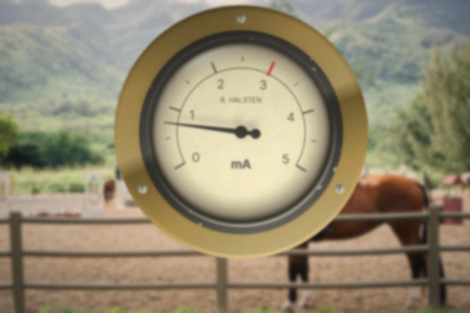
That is 0.75 mA
